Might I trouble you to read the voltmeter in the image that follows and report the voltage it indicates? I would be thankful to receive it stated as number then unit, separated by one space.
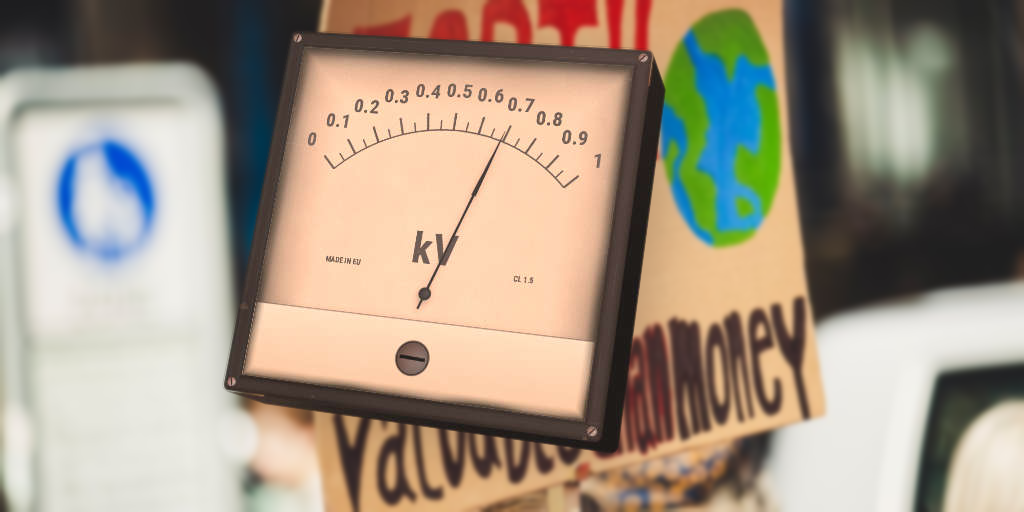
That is 0.7 kV
